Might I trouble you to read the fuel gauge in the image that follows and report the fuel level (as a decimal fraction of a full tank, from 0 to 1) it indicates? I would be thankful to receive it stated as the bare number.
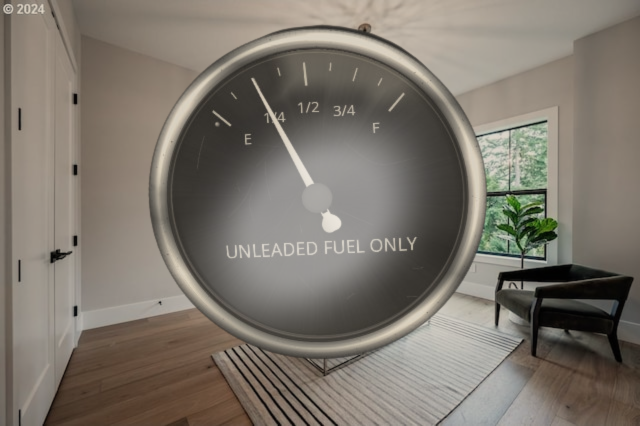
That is 0.25
